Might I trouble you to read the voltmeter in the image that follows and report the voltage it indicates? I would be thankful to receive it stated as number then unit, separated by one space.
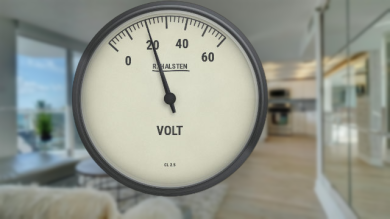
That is 20 V
